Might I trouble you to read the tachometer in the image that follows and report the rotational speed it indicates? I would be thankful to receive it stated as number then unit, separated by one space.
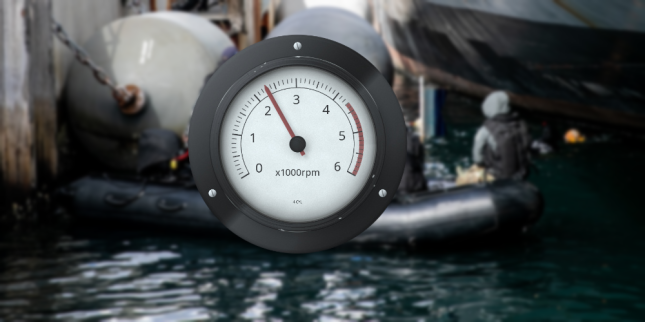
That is 2300 rpm
